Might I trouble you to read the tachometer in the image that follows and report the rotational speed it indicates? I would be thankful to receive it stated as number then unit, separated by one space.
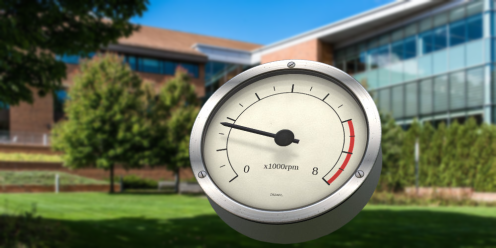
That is 1750 rpm
